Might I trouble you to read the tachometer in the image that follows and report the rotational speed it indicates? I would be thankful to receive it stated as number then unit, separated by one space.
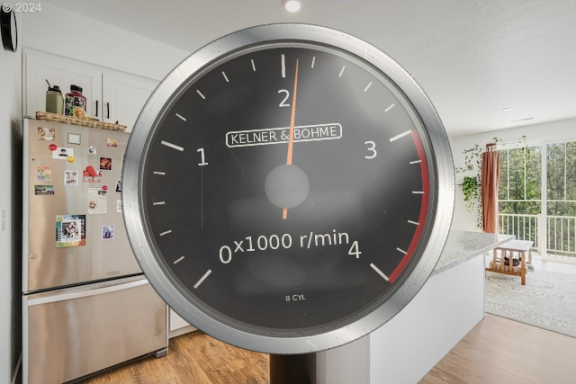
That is 2100 rpm
